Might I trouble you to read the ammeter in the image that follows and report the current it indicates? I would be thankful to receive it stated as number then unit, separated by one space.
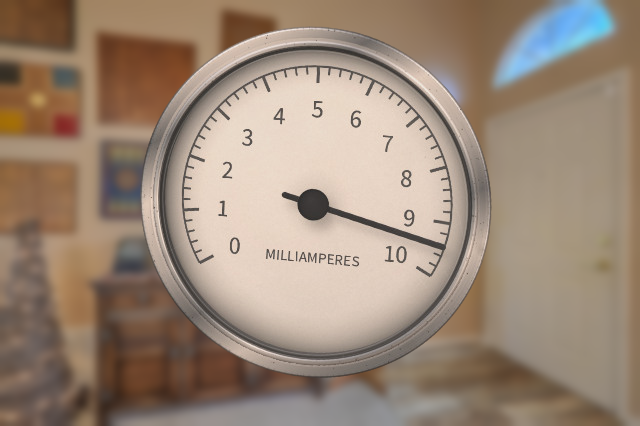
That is 9.4 mA
